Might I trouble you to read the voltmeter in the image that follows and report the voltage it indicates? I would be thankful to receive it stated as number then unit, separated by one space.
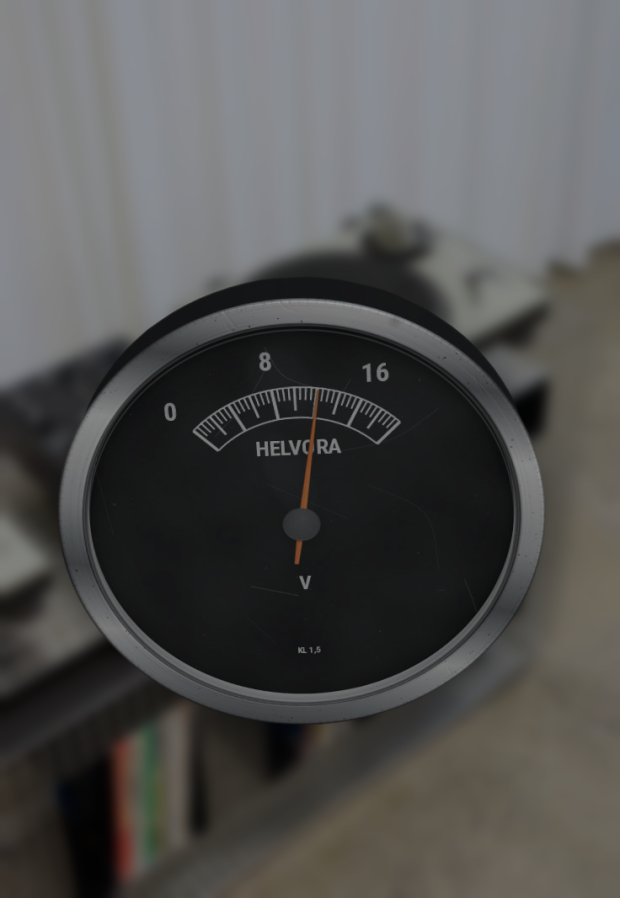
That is 12 V
